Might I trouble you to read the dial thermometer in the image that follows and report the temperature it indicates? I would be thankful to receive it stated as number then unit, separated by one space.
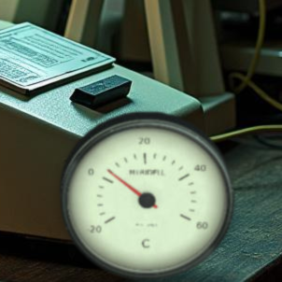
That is 4 °C
